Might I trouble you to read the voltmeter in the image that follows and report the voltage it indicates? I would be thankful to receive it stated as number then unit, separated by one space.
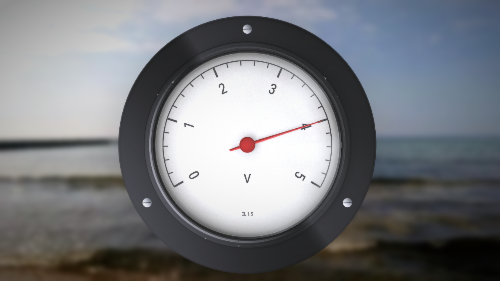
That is 4 V
